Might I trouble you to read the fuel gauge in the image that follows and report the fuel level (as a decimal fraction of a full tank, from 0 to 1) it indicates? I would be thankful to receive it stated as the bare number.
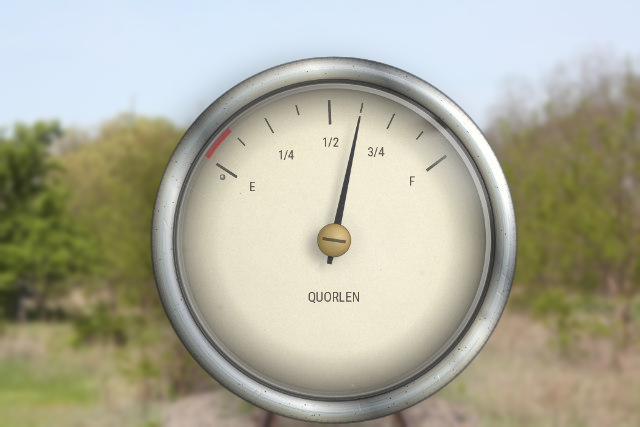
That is 0.625
